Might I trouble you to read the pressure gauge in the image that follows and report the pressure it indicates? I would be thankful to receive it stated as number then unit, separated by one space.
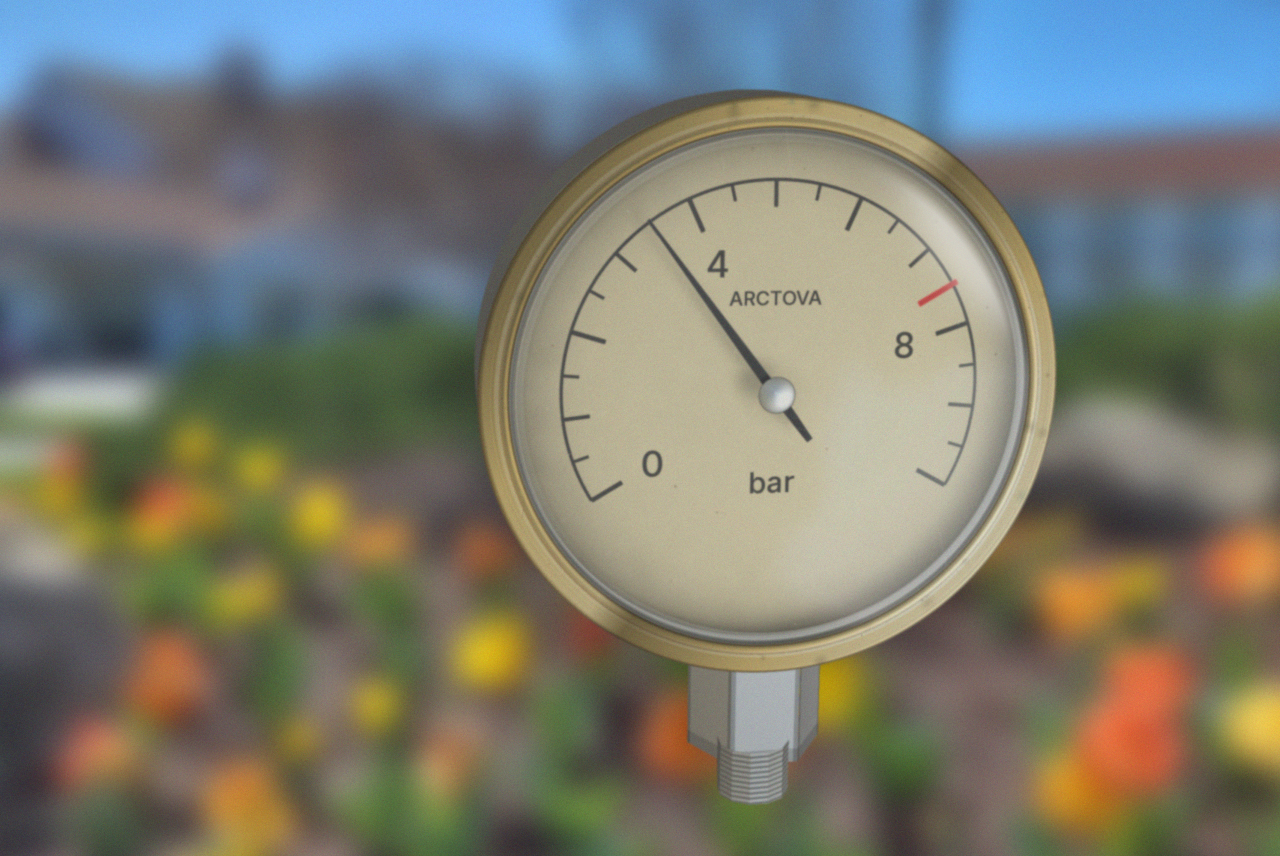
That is 3.5 bar
